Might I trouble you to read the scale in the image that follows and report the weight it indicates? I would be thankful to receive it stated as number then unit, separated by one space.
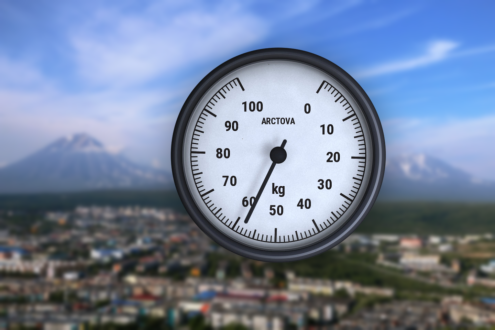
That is 58 kg
